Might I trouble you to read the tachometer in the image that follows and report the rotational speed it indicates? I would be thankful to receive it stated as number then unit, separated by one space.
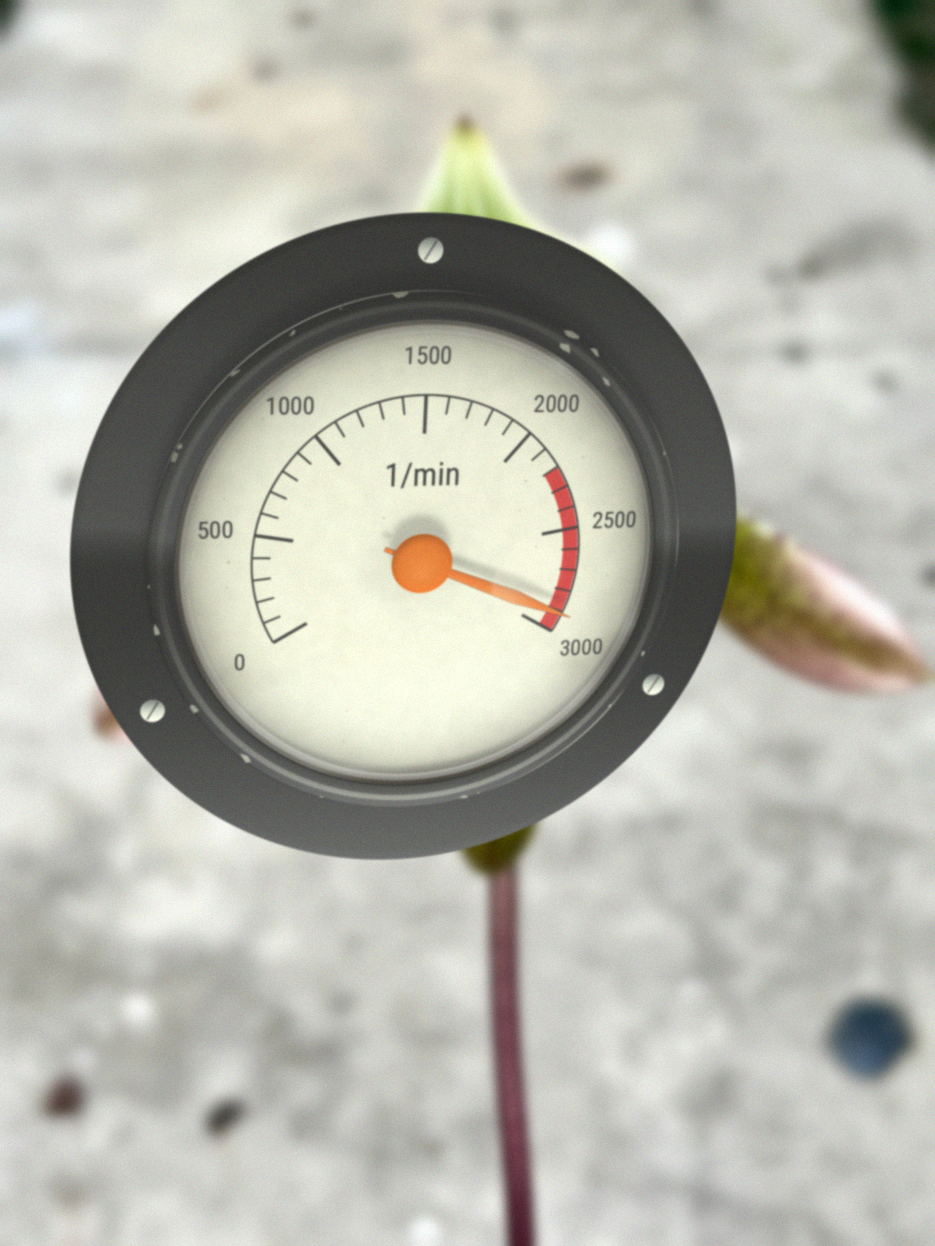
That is 2900 rpm
